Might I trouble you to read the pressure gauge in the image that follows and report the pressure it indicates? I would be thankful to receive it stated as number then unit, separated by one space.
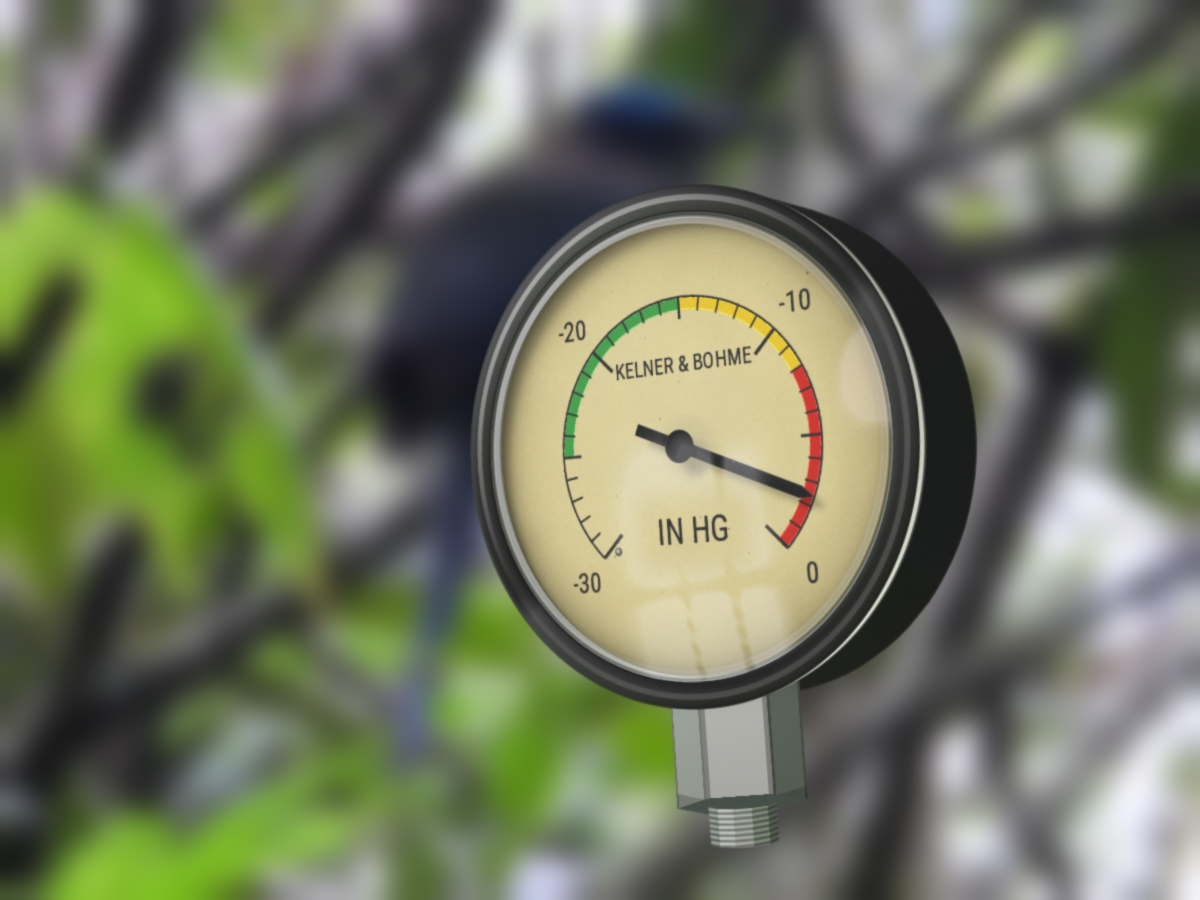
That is -2.5 inHg
